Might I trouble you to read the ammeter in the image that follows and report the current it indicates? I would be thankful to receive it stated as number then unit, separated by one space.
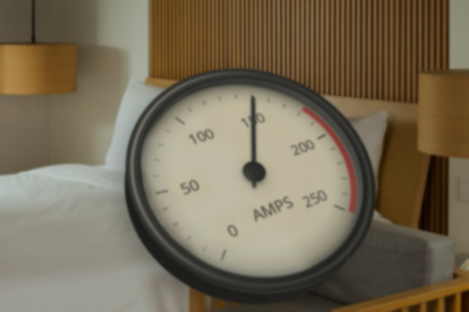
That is 150 A
